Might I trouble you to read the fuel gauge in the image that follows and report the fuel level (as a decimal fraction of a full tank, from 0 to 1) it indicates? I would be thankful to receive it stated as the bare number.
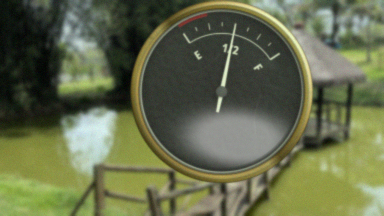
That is 0.5
